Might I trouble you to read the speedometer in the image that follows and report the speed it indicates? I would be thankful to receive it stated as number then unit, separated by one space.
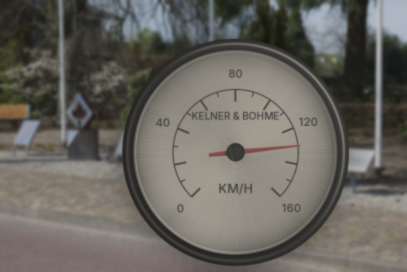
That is 130 km/h
